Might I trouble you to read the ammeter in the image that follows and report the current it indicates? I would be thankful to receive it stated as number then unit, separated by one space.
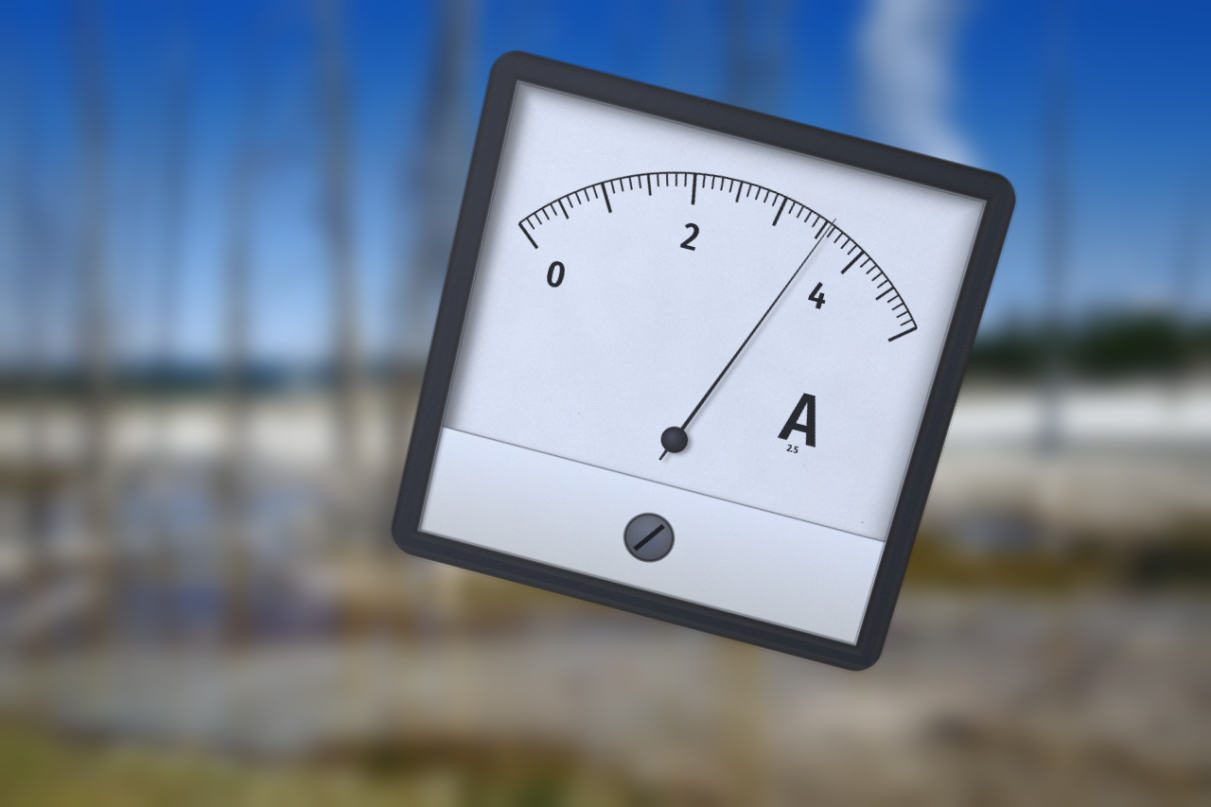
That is 3.55 A
